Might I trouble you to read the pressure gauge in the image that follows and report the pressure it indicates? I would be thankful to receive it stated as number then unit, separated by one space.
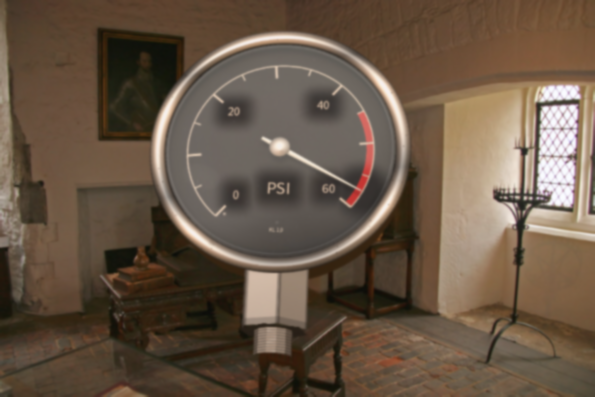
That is 57.5 psi
